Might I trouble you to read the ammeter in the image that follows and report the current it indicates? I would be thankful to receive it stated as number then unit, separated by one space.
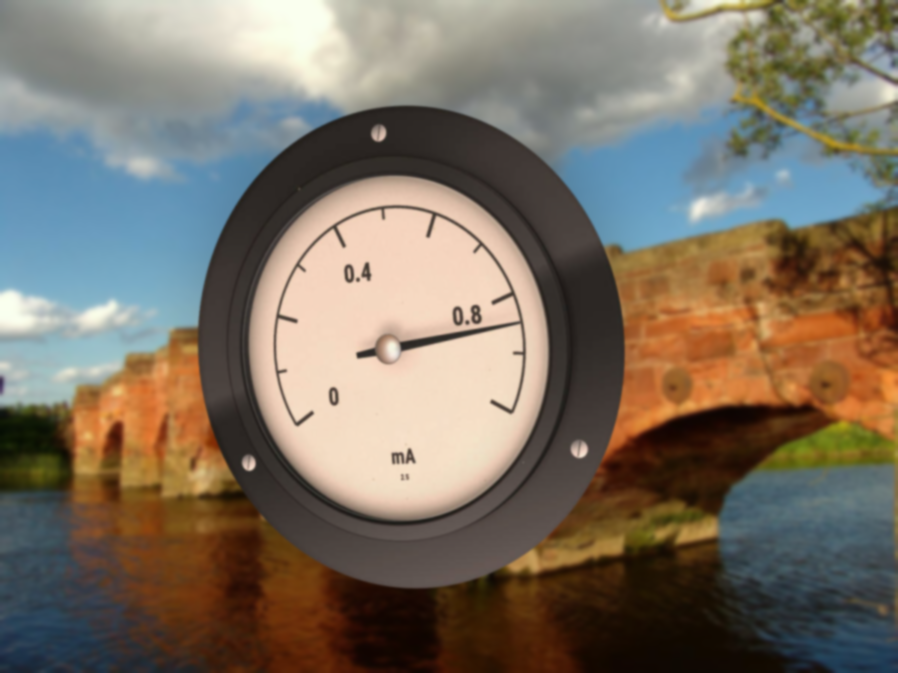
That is 0.85 mA
